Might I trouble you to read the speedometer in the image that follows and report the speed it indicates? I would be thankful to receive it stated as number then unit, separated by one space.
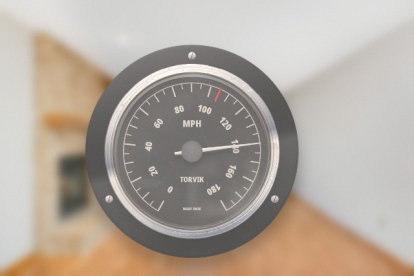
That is 140 mph
